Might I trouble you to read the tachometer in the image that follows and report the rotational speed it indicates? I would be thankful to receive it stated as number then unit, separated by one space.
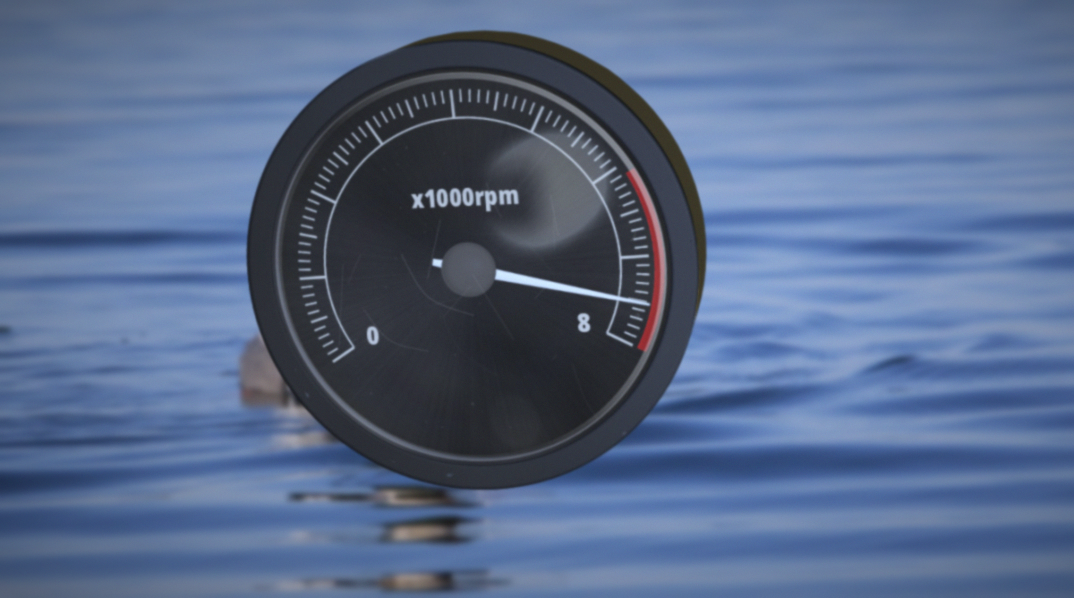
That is 7500 rpm
